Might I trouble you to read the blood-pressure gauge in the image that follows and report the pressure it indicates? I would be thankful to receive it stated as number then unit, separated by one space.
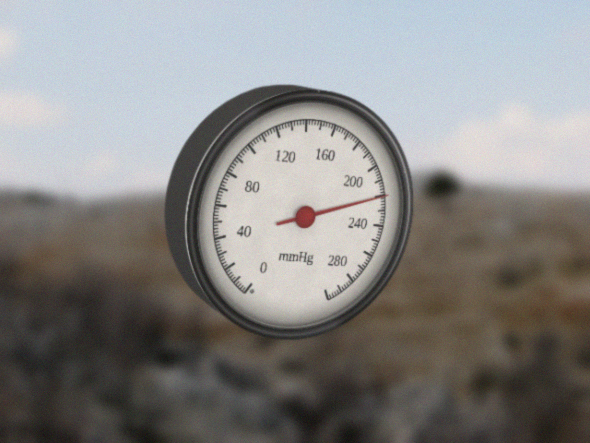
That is 220 mmHg
